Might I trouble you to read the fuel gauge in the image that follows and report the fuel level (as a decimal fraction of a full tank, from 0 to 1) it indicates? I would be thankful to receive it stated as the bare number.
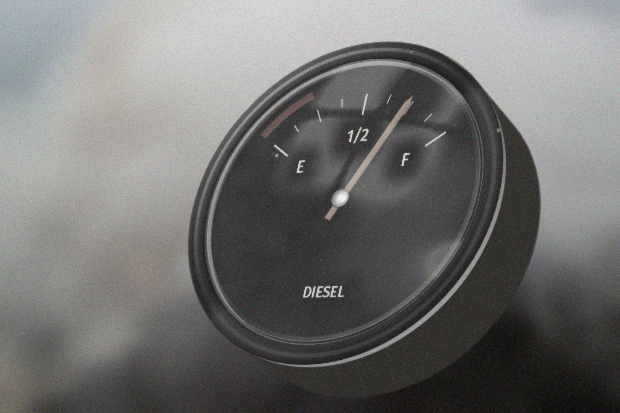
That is 0.75
